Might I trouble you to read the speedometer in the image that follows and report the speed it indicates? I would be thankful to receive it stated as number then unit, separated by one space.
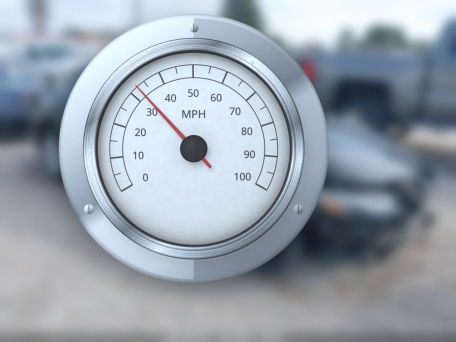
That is 32.5 mph
